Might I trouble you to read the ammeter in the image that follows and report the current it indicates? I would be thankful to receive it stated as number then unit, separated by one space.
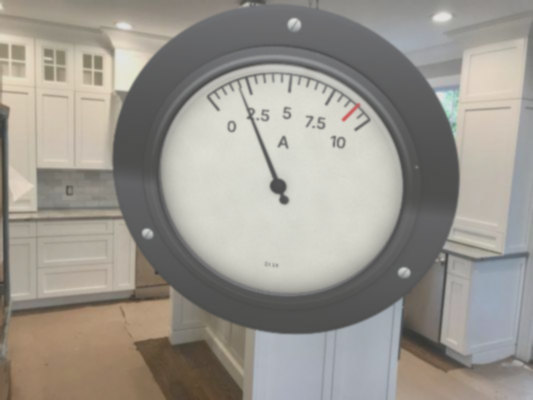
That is 2 A
